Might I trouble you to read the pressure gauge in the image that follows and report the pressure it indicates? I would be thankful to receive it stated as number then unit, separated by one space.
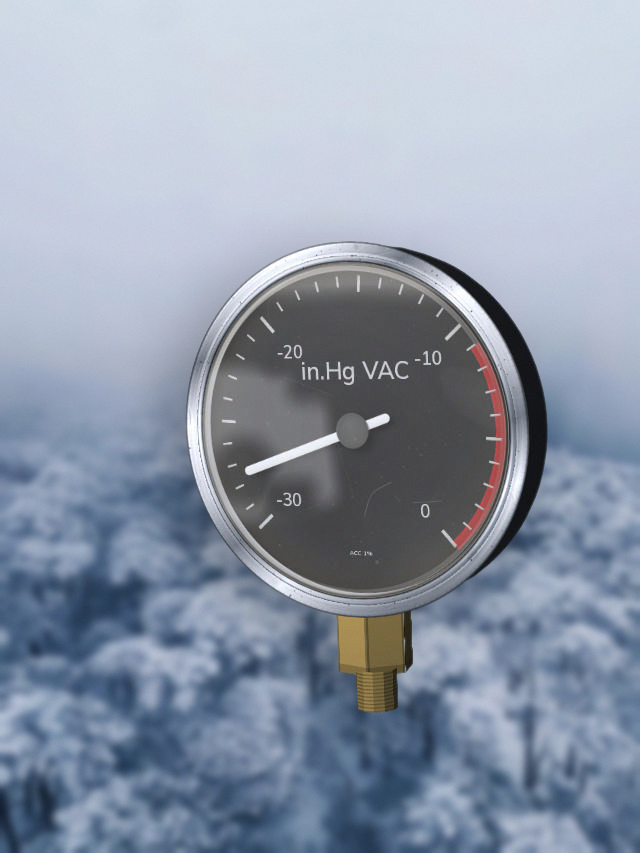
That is -27.5 inHg
